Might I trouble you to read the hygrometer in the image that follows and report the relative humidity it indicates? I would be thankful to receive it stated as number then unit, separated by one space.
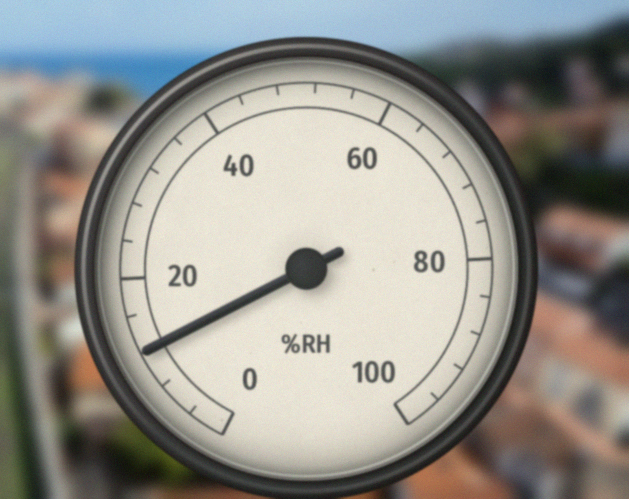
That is 12 %
